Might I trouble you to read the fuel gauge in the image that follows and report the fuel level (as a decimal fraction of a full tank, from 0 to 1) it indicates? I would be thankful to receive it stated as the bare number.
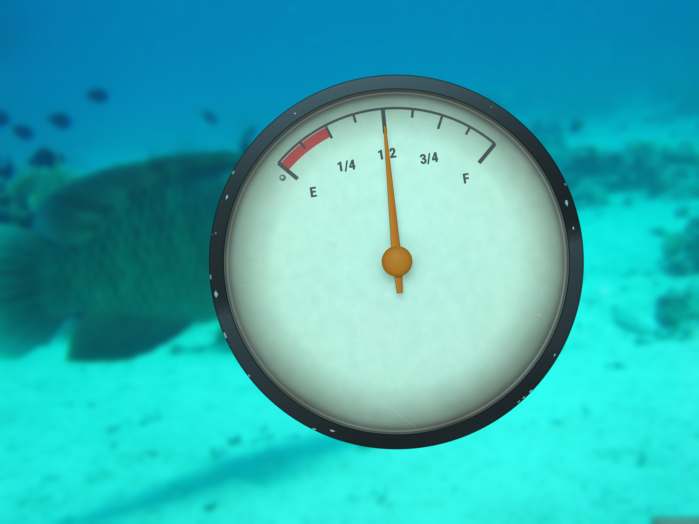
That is 0.5
